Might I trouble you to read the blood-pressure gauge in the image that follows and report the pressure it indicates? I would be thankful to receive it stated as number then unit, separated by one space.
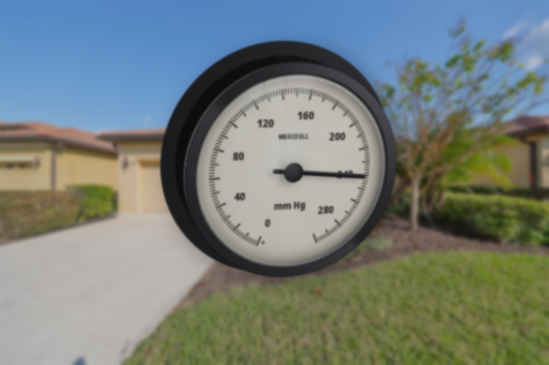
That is 240 mmHg
